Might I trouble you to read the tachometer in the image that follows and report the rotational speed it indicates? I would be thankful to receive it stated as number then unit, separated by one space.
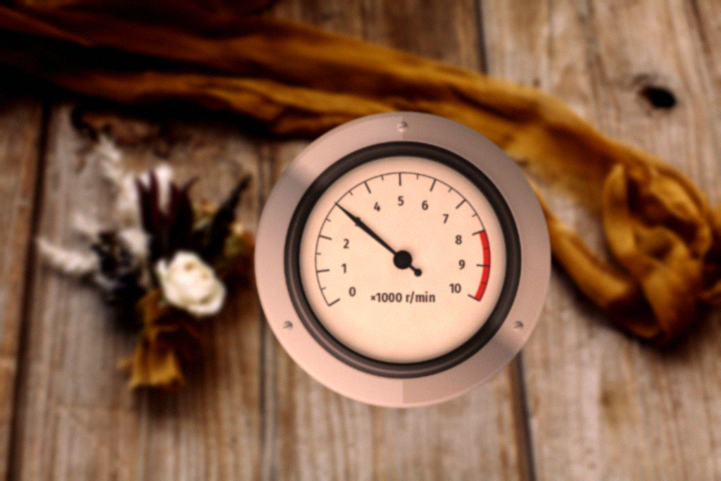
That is 3000 rpm
